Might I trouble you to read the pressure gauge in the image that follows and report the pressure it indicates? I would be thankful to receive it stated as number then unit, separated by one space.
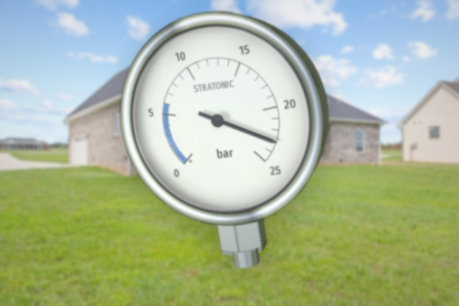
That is 23 bar
